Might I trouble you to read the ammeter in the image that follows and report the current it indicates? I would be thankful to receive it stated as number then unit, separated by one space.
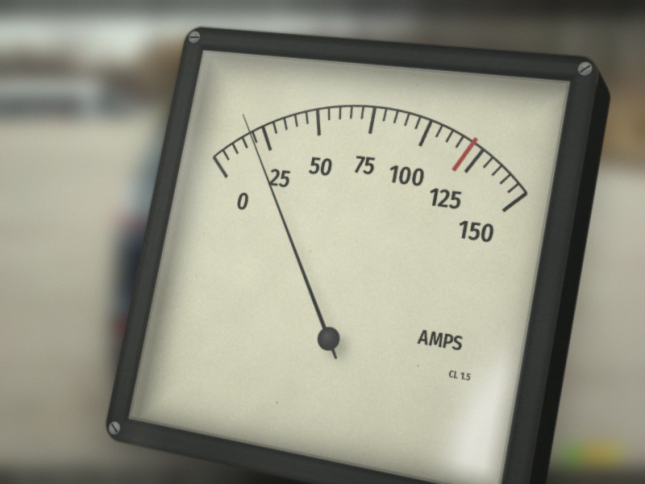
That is 20 A
